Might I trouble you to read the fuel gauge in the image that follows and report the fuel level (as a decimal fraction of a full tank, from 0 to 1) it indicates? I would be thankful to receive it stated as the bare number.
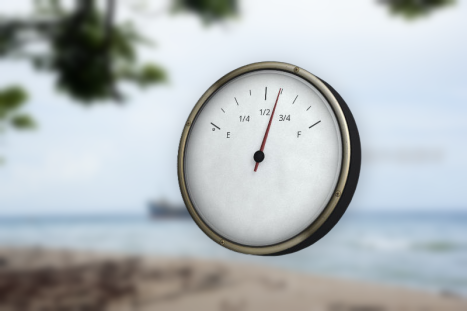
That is 0.625
